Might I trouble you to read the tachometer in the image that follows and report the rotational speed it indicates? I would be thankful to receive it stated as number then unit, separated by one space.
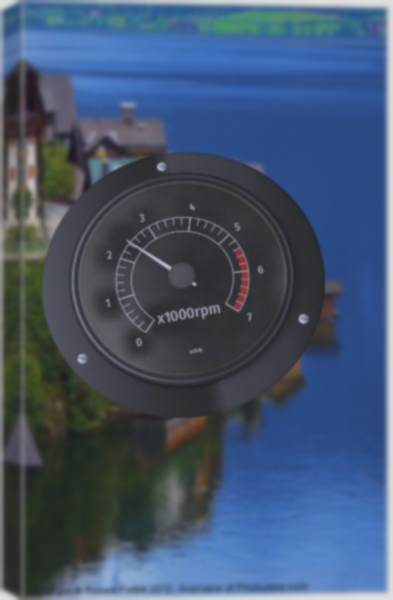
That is 2400 rpm
